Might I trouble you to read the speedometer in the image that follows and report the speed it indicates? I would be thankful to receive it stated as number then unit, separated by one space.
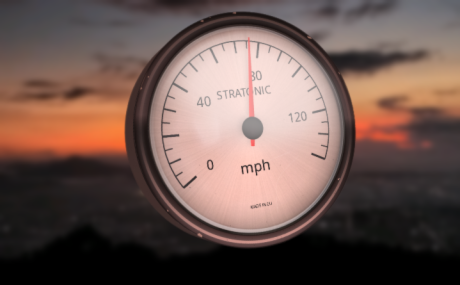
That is 75 mph
